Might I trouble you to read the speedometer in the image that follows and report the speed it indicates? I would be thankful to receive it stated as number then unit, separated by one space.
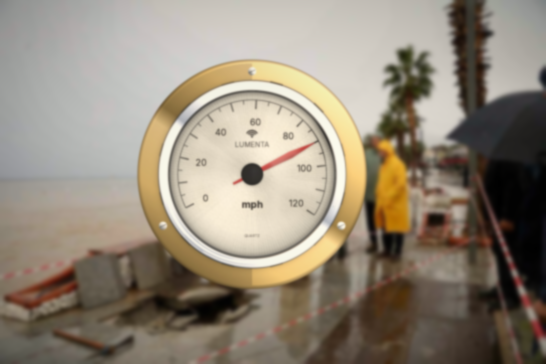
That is 90 mph
